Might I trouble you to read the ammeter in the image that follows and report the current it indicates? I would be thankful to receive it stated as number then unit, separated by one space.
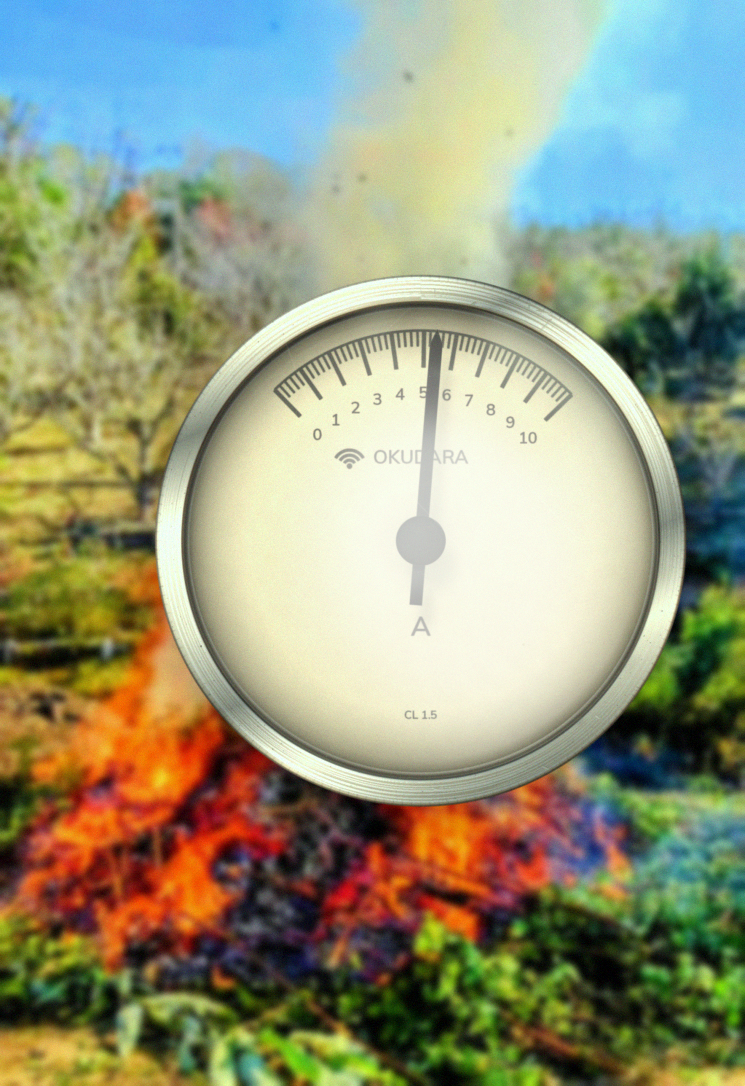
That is 5.4 A
